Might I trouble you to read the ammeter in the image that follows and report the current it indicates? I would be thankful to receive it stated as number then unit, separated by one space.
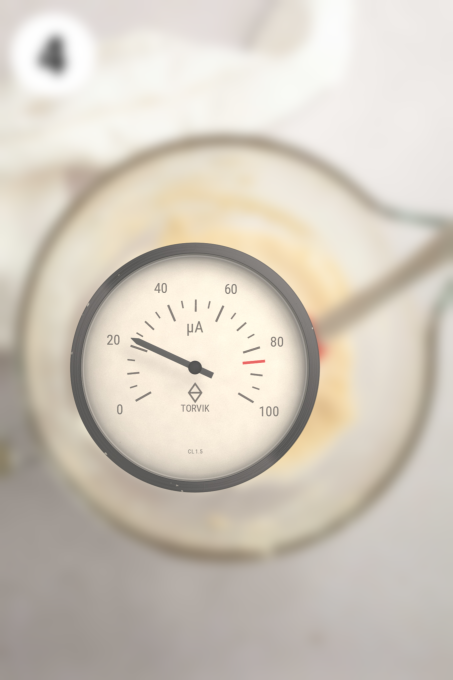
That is 22.5 µA
